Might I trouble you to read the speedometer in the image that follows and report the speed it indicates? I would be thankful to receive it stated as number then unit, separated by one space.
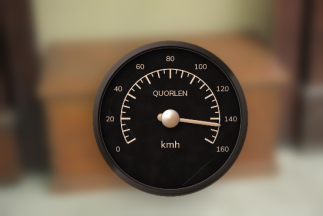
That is 145 km/h
